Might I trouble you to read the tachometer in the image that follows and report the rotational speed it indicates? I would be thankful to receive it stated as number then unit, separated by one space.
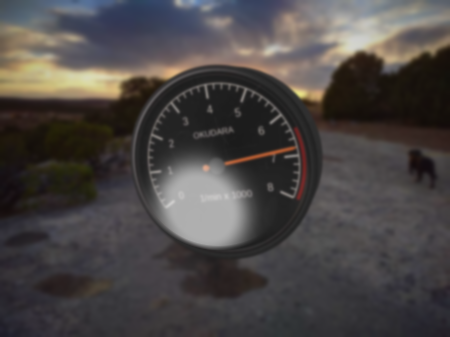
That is 6800 rpm
